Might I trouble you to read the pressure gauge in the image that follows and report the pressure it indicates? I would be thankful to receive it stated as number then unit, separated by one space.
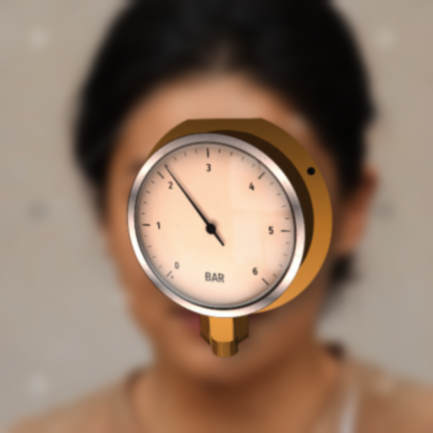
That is 2.2 bar
